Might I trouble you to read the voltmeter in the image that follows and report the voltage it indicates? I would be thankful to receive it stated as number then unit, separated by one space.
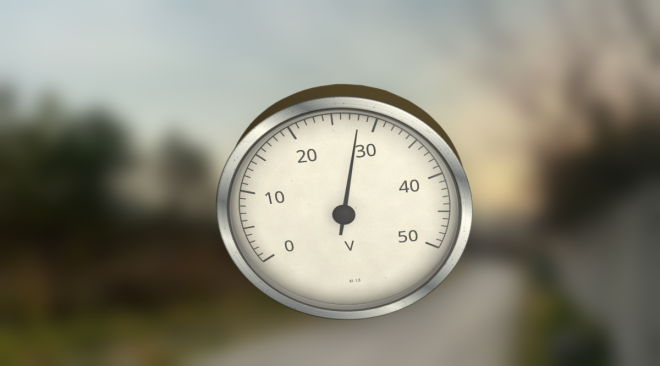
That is 28 V
